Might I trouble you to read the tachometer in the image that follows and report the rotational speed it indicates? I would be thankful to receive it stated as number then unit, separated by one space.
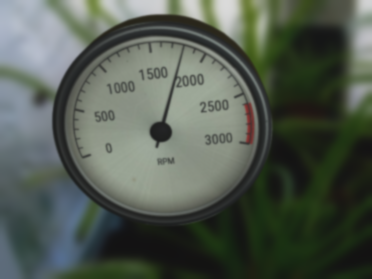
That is 1800 rpm
